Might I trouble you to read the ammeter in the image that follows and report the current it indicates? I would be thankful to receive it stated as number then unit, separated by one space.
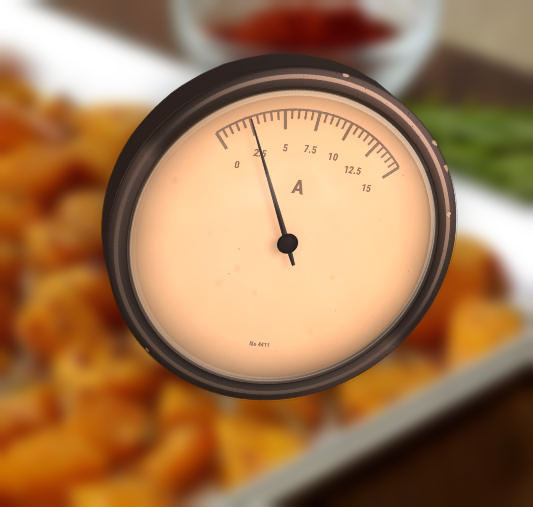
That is 2.5 A
